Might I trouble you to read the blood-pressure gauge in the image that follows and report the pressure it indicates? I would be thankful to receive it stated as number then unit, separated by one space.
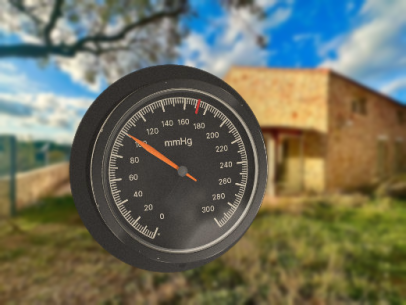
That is 100 mmHg
